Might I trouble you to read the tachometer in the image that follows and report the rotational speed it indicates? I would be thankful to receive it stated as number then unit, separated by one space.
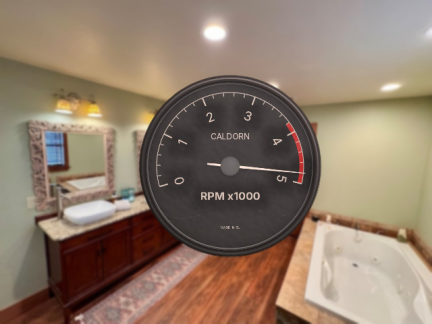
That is 4800 rpm
